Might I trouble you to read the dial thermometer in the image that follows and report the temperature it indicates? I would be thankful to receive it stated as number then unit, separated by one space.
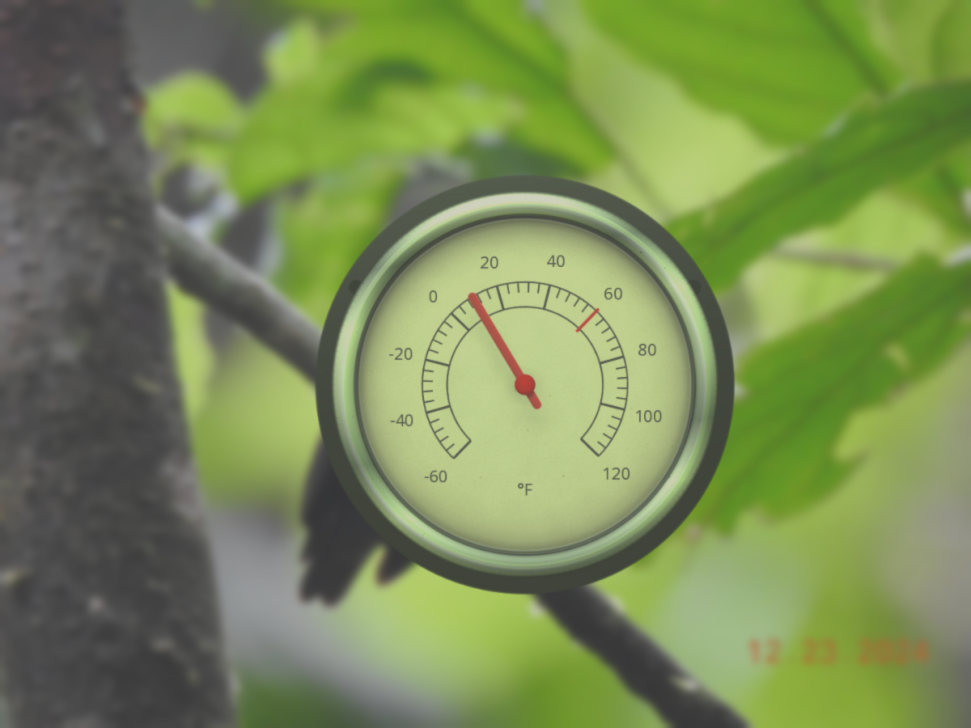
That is 10 °F
